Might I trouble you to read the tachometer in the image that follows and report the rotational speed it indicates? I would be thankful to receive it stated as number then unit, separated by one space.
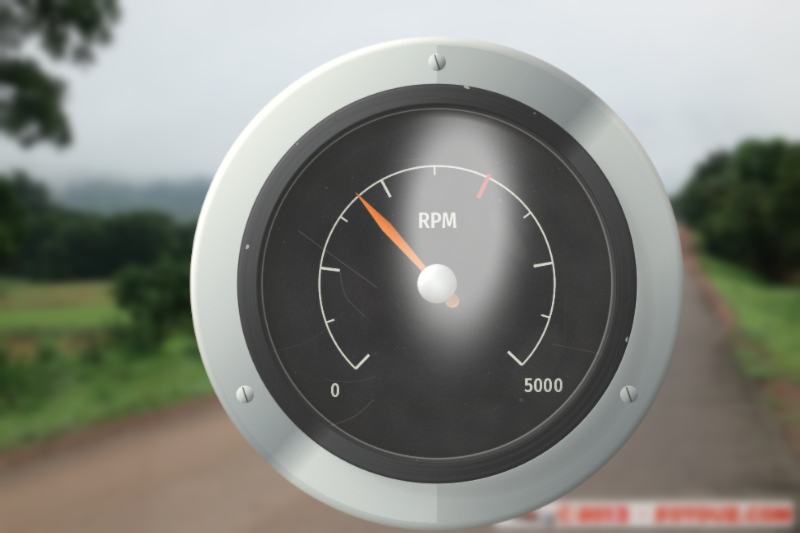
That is 1750 rpm
